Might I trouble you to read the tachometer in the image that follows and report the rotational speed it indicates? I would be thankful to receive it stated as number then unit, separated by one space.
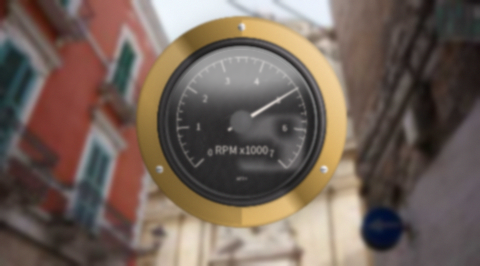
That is 5000 rpm
